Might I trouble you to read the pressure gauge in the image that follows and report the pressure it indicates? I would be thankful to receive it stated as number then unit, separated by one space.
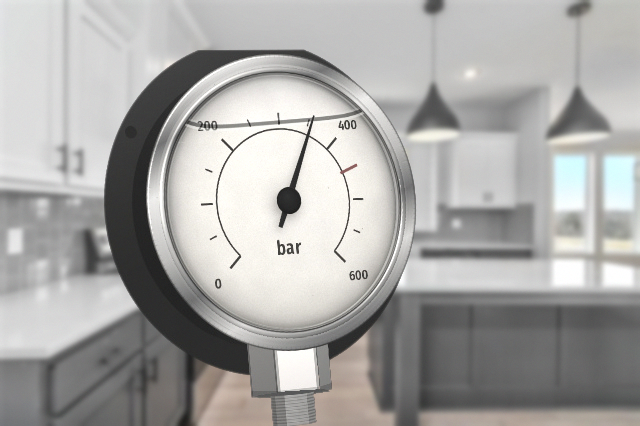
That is 350 bar
